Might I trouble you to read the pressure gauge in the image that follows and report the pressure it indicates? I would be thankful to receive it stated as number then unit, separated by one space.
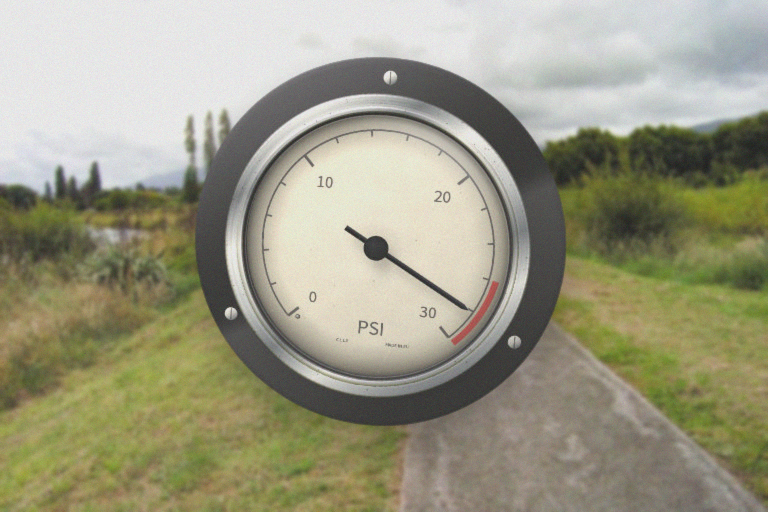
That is 28 psi
